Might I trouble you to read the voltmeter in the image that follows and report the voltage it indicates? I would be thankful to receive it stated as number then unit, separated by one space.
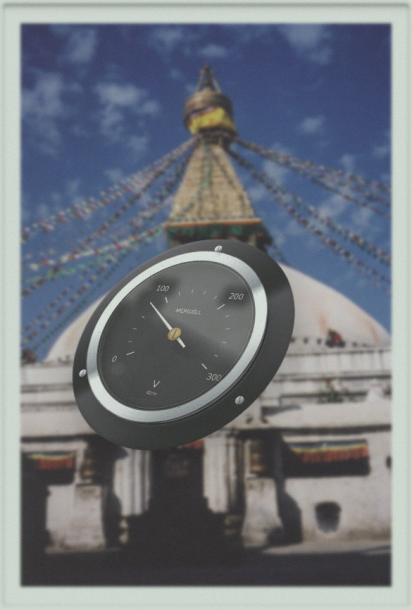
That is 80 V
